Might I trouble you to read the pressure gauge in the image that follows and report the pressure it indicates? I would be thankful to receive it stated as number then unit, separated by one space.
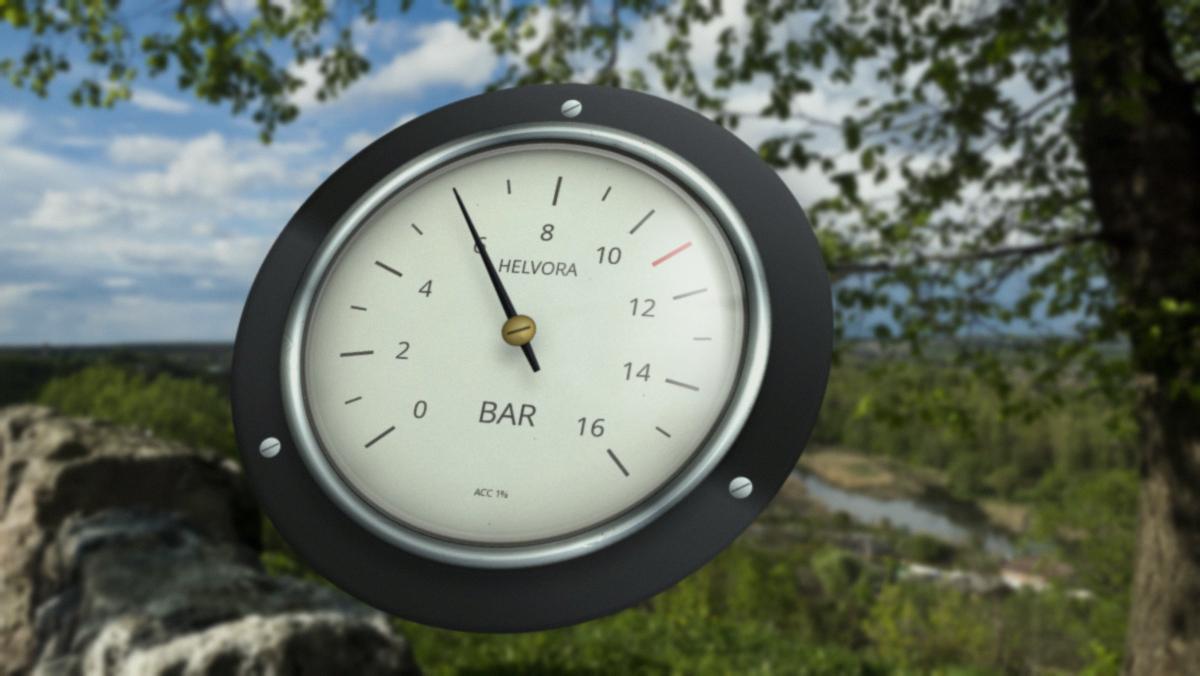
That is 6 bar
